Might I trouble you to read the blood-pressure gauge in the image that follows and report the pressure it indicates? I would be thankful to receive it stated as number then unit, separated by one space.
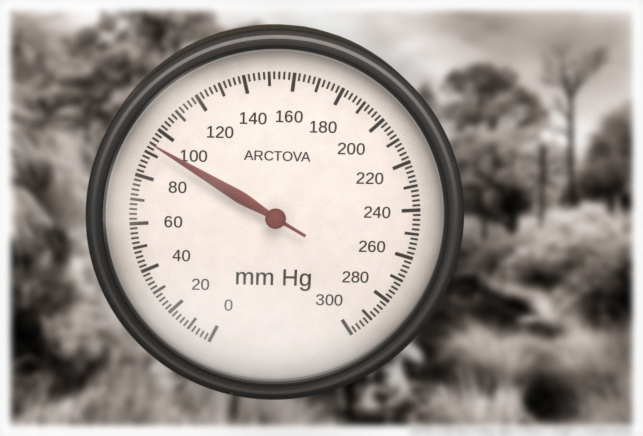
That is 94 mmHg
